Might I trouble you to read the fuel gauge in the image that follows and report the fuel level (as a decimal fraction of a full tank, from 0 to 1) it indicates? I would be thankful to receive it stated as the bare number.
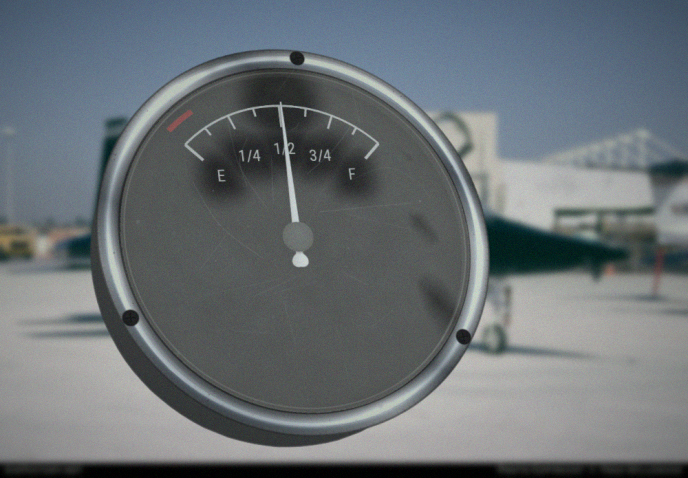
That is 0.5
